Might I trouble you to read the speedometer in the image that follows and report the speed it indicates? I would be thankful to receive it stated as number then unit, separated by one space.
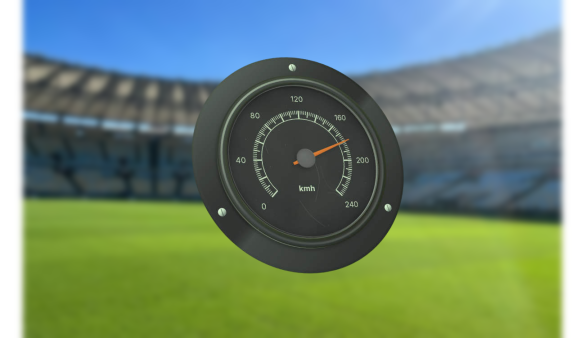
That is 180 km/h
